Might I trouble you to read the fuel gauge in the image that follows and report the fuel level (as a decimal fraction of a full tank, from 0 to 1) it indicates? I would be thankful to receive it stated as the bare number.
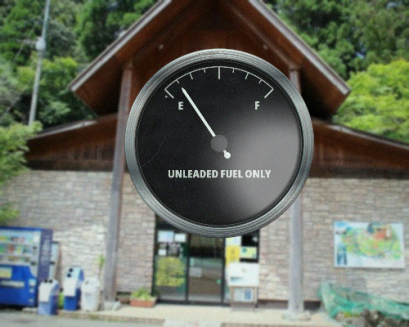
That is 0.125
